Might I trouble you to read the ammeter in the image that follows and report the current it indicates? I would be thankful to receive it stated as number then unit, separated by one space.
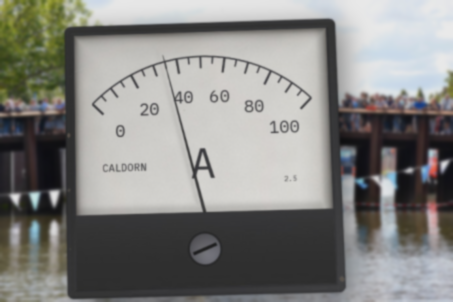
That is 35 A
